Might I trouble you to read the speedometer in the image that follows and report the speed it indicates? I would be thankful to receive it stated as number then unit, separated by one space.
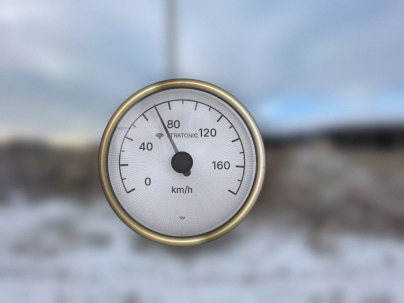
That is 70 km/h
